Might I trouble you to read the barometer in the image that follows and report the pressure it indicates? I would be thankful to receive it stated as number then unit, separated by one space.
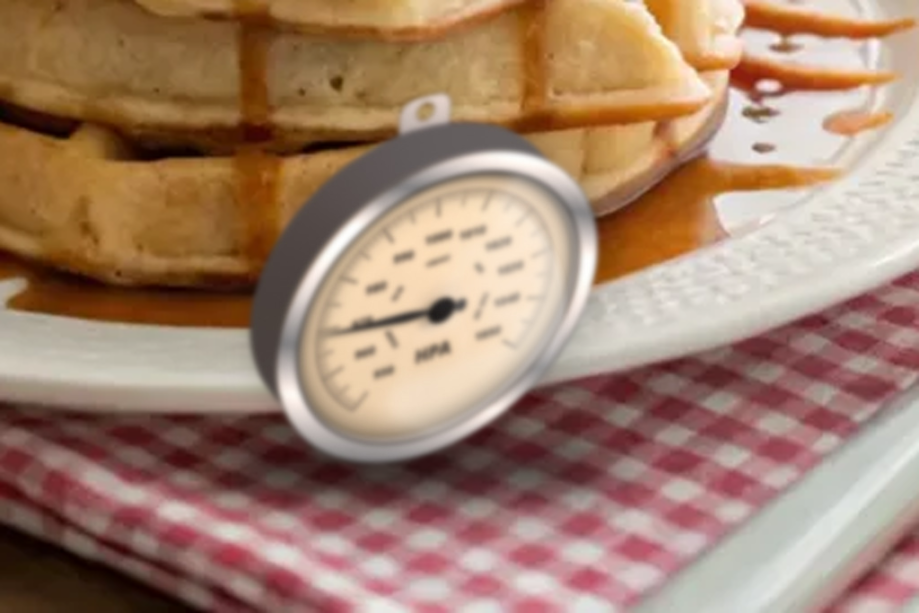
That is 970 hPa
